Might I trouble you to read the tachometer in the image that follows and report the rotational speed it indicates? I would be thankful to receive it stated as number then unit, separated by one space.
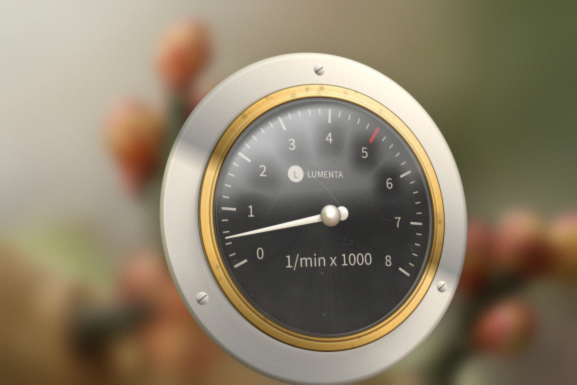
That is 500 rpm
